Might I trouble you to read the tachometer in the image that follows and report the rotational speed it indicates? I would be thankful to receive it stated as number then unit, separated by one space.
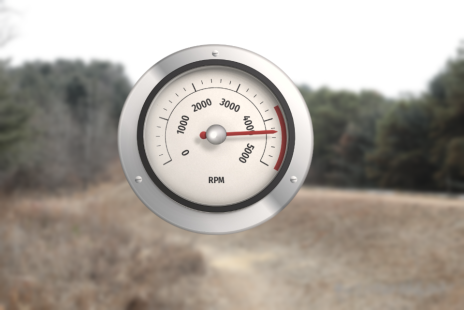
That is 4300 rpm
